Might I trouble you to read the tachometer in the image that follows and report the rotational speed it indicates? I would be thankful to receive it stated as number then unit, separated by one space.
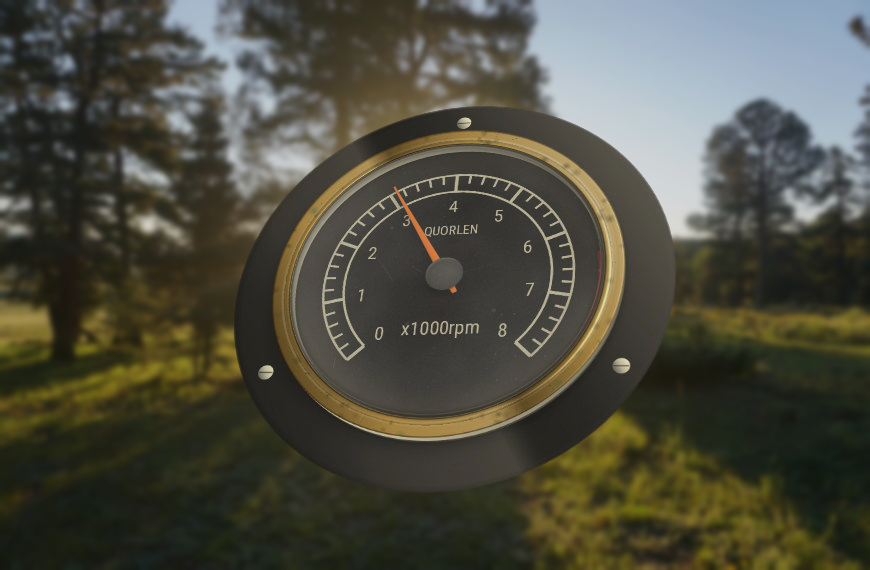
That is 3100 rpm
